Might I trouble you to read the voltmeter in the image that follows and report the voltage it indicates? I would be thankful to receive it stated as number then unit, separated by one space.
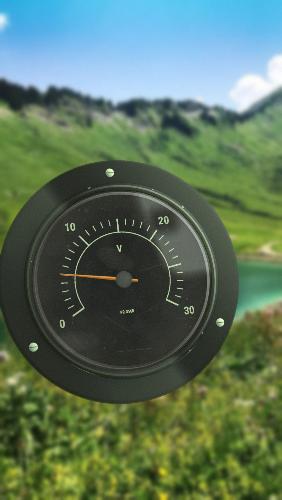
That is 5 V
